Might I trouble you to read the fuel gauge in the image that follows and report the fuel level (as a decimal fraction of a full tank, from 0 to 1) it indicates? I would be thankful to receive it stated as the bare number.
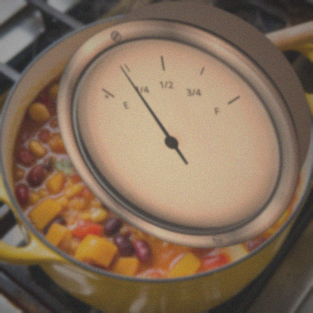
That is 0.25
